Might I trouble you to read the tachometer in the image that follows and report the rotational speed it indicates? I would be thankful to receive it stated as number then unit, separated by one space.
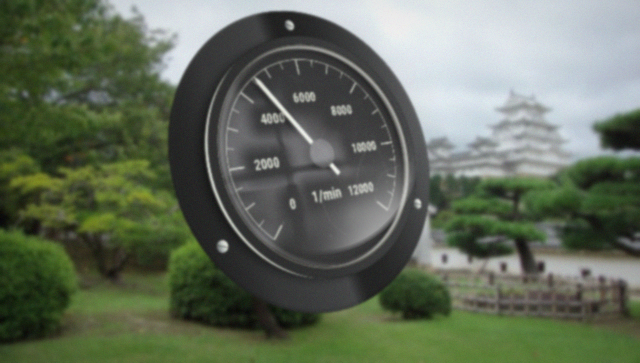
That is 4500 rpm
